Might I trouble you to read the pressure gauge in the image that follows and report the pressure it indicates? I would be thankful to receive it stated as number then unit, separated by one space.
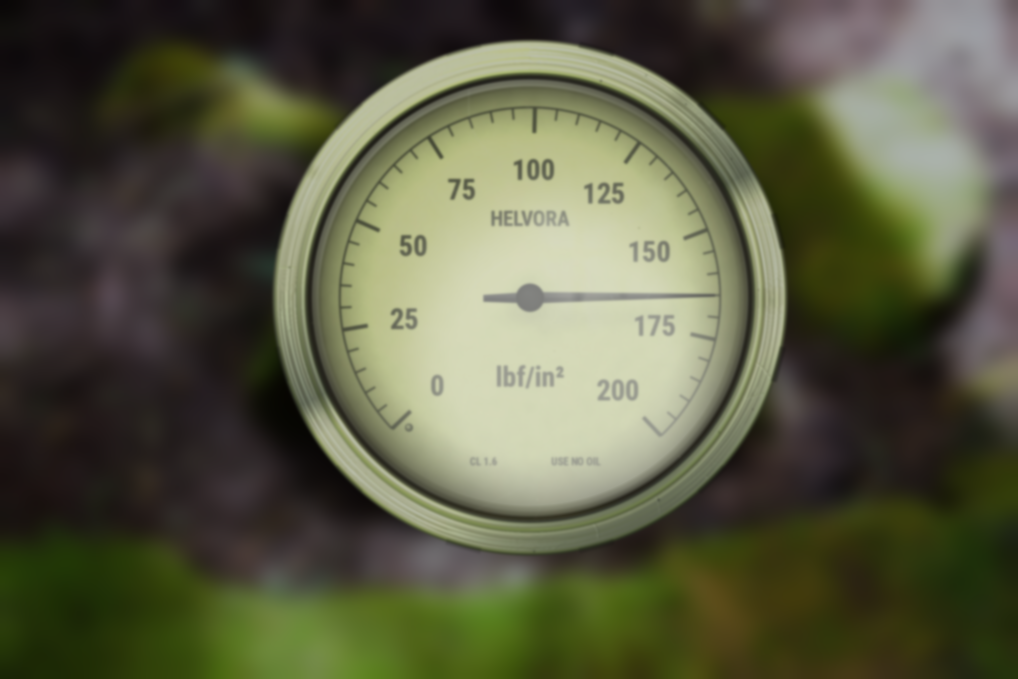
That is 165 psi
